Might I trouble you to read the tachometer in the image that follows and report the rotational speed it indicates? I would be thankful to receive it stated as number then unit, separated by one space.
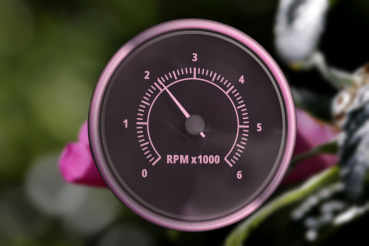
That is 2100 rpm
